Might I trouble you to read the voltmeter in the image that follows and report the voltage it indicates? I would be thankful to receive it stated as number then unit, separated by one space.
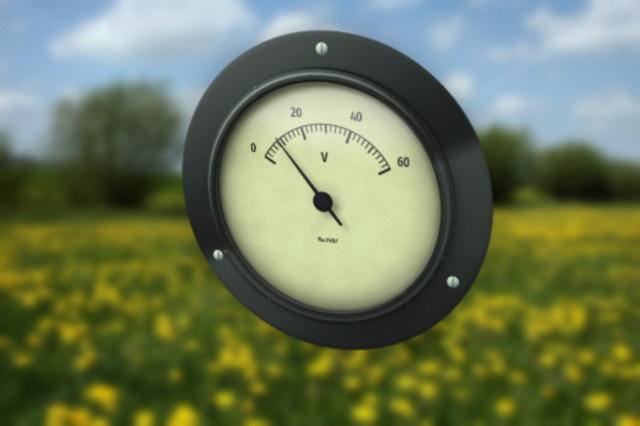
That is 10 V
